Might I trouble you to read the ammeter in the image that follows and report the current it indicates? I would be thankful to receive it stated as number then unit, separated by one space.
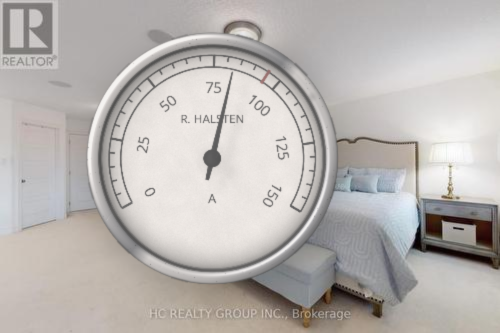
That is 82.5 A
